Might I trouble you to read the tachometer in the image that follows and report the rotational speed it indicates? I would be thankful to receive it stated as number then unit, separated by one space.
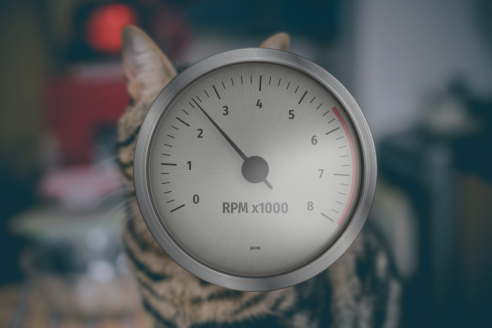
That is 2500 rpm
